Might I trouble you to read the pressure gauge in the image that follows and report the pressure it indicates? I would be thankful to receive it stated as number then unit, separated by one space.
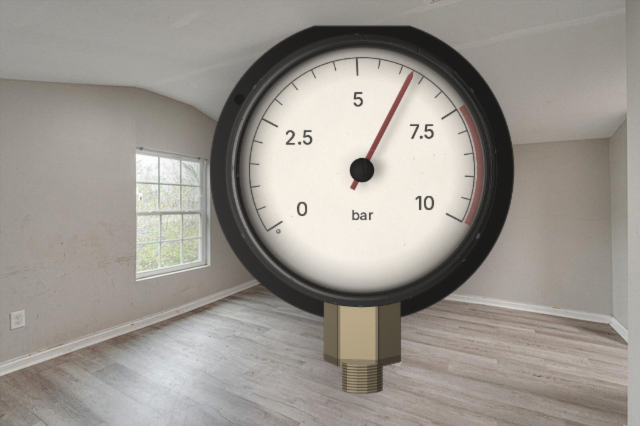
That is 6.25 bar
